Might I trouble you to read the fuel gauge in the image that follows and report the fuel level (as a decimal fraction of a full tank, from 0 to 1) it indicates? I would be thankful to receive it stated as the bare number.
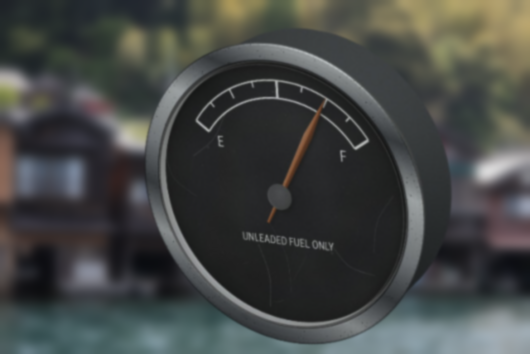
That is 0.75
